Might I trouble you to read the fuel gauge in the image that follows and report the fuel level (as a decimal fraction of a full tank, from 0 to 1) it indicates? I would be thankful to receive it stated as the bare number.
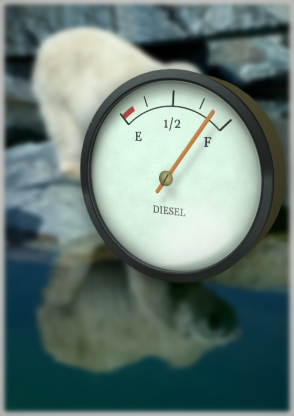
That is 0.875
